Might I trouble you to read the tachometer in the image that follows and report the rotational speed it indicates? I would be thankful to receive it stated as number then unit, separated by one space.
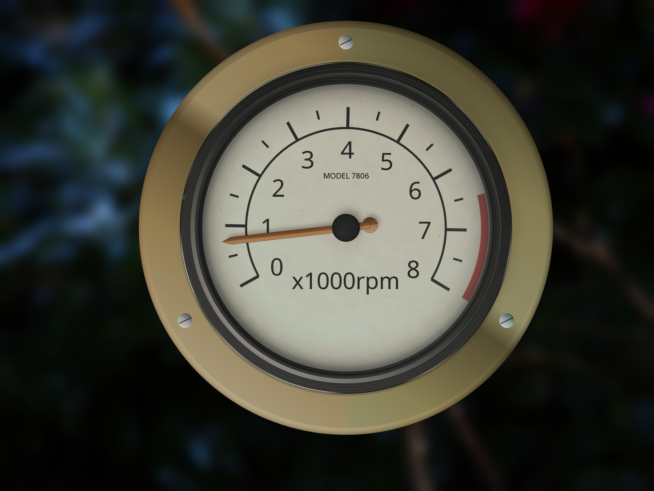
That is 750 rpm
